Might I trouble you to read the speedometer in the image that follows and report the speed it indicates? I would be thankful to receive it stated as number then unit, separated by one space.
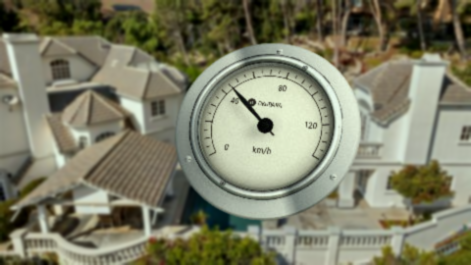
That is 45 km/h
